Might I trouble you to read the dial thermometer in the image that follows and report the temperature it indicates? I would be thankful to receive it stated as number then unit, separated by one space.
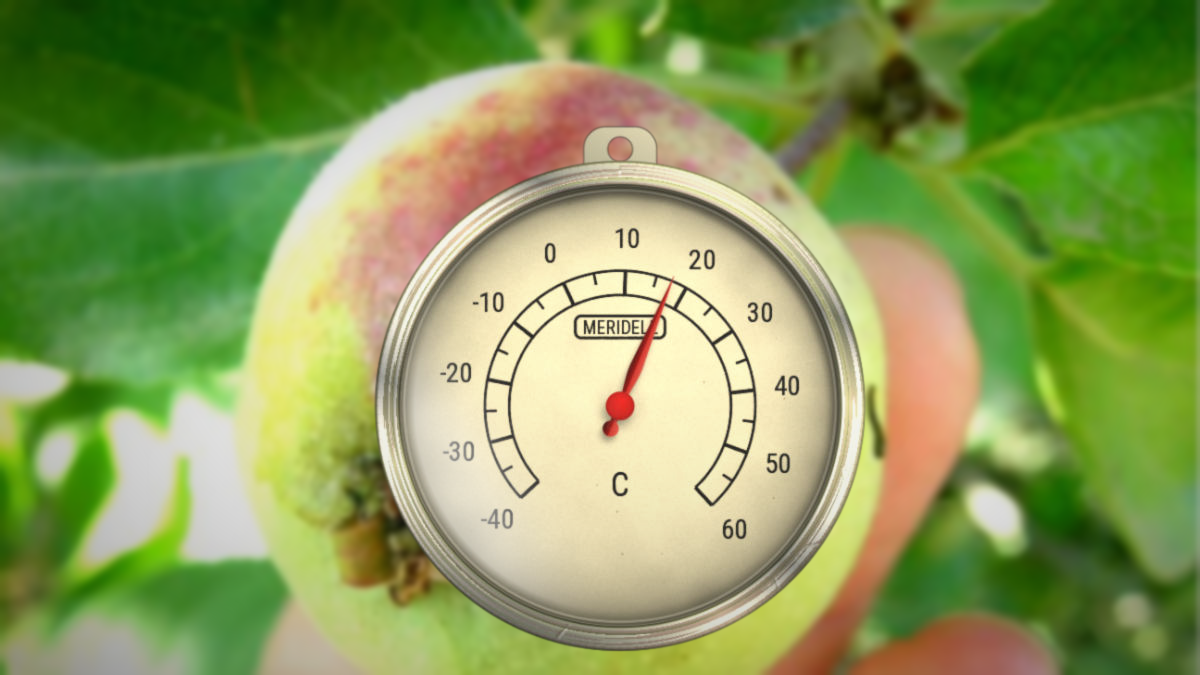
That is 17.5 °C
